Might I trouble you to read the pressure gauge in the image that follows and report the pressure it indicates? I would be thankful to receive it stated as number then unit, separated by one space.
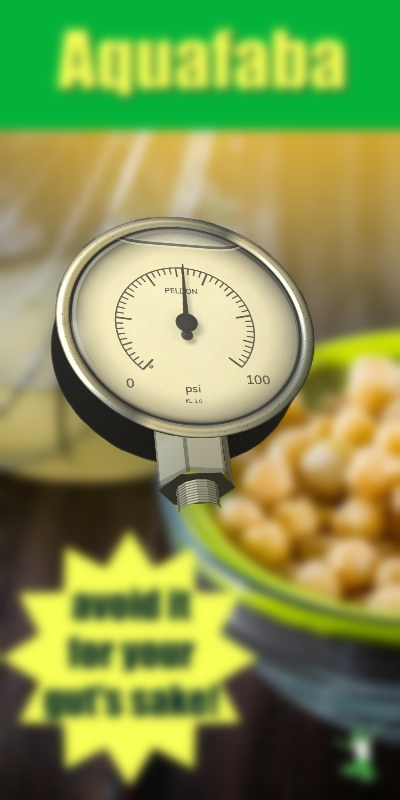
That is 52 psi
